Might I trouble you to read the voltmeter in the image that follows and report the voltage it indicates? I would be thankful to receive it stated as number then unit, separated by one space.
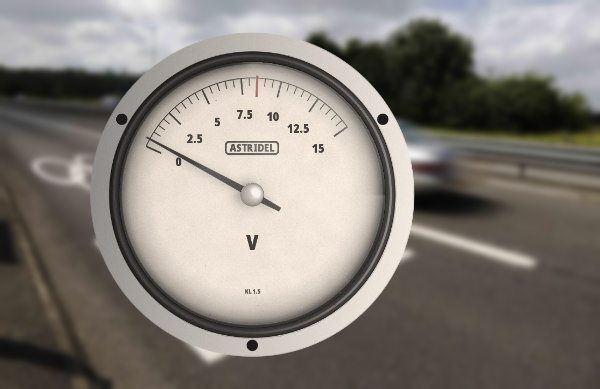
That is 0.5 V
